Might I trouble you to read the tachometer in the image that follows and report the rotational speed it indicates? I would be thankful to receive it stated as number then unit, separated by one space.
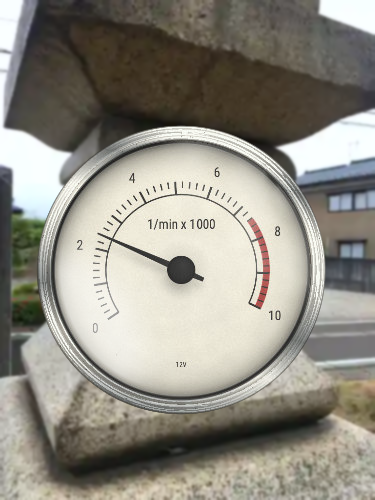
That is 2400 rpm
